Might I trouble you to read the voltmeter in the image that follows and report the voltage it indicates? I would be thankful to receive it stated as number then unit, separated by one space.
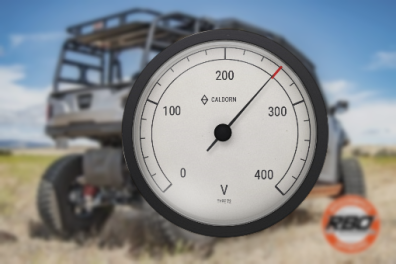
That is 260 V
